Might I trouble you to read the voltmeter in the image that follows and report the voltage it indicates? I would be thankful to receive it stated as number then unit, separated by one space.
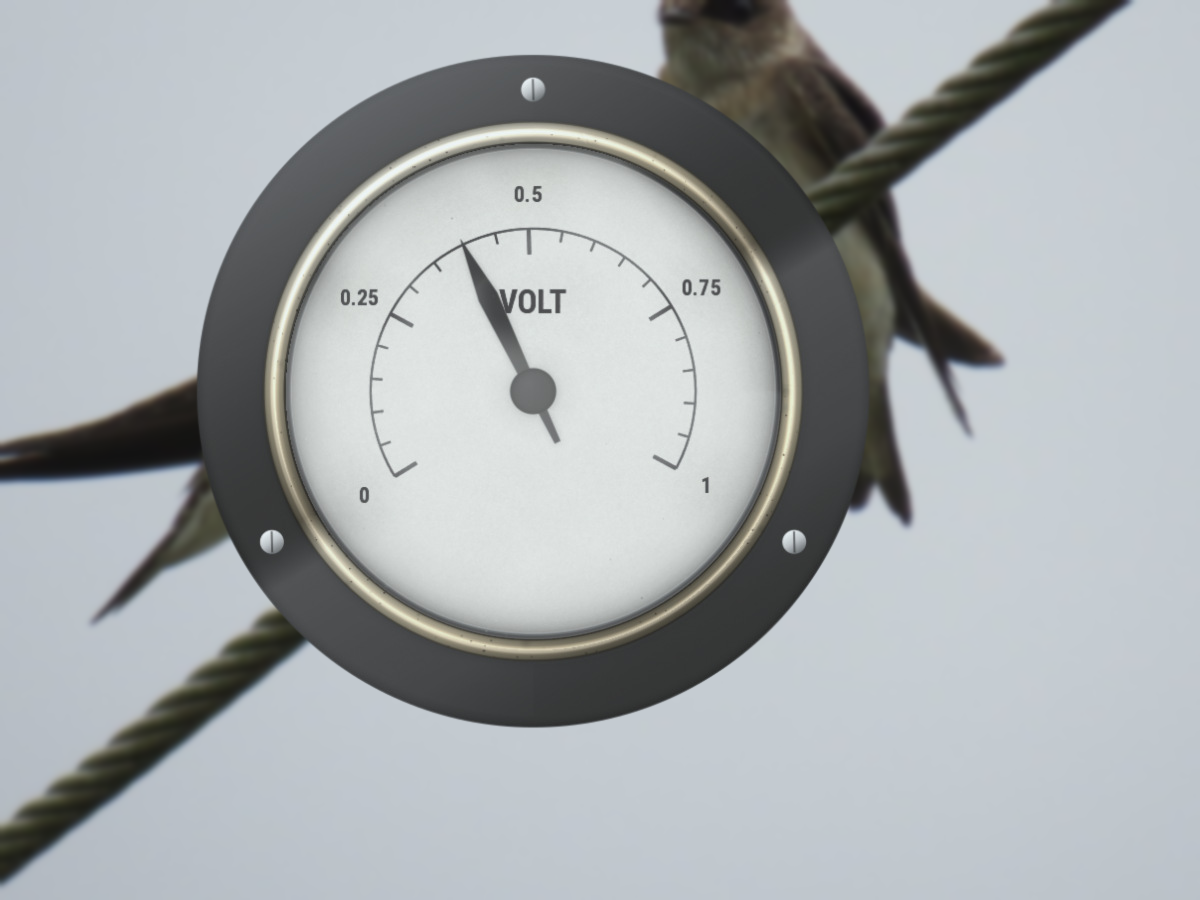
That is 0.4 V
